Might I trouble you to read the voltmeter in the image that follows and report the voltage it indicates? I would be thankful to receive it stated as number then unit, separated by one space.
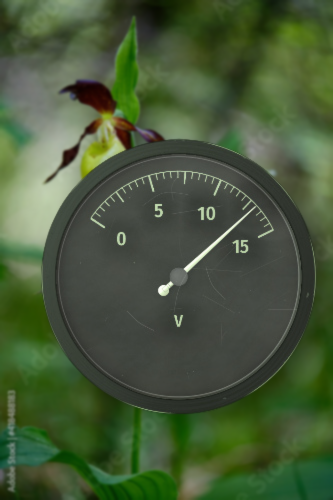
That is 13 V
